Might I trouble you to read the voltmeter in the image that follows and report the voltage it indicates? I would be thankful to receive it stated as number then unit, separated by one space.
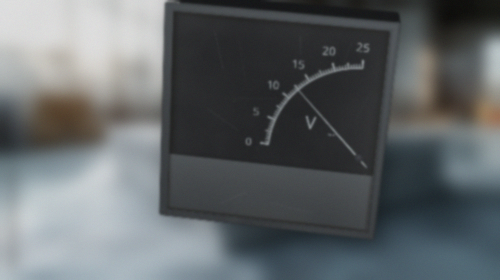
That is 12.5 V
